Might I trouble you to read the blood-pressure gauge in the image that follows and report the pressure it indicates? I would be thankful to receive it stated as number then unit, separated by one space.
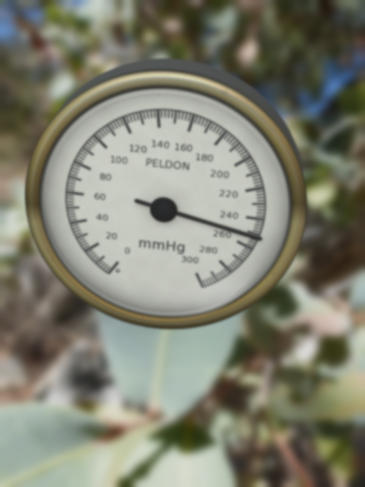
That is 250 mmHg
